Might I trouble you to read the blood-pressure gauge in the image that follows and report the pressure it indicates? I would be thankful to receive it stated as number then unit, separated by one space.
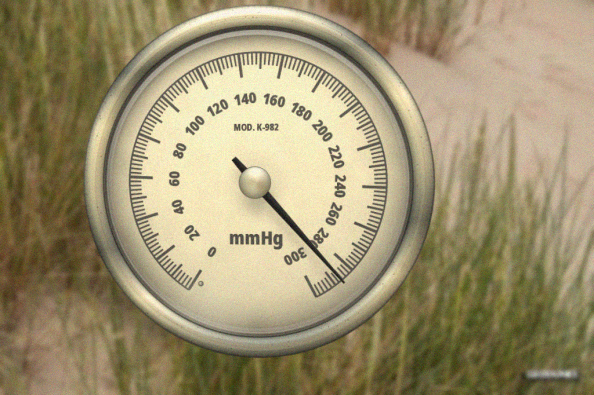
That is 286 mmHg
